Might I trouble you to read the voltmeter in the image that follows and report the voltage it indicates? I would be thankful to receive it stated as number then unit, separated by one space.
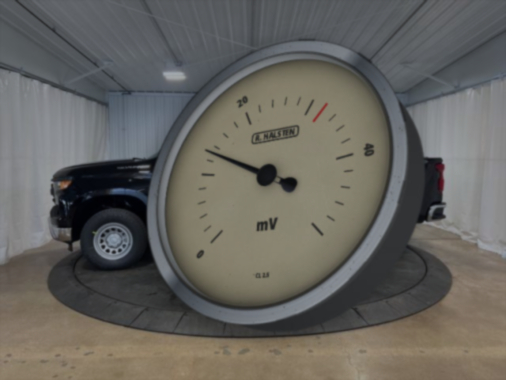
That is 13 mV
